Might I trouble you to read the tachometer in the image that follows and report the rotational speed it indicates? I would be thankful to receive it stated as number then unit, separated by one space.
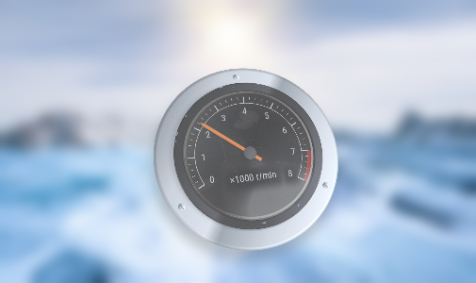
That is 2200 rpm
